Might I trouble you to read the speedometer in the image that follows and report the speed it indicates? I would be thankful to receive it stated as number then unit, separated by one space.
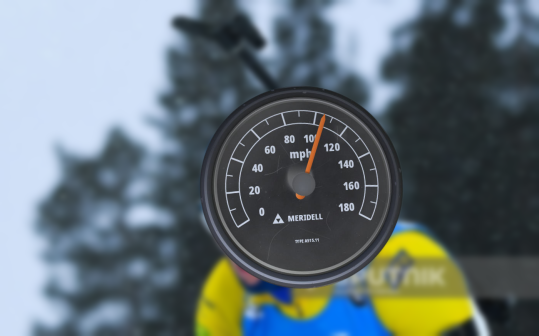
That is 105 mph
